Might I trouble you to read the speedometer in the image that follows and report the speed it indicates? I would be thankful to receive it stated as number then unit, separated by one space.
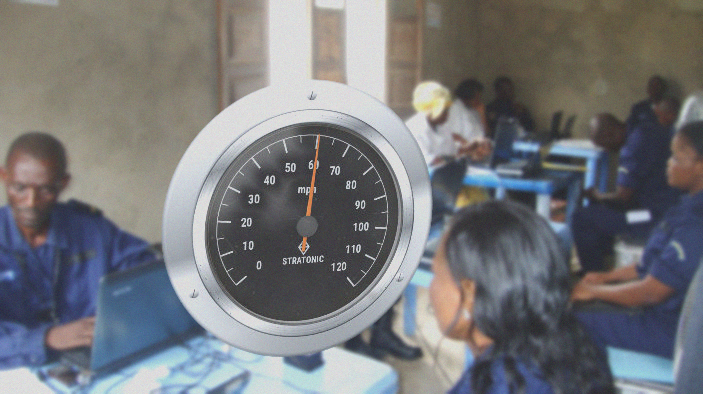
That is 60 mph
